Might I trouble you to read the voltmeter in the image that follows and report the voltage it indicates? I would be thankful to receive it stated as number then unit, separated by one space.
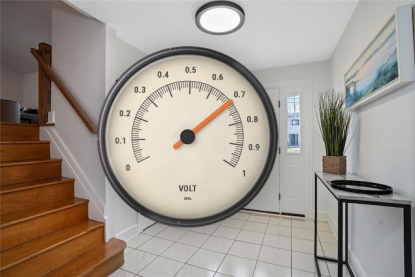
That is 0.7 V
